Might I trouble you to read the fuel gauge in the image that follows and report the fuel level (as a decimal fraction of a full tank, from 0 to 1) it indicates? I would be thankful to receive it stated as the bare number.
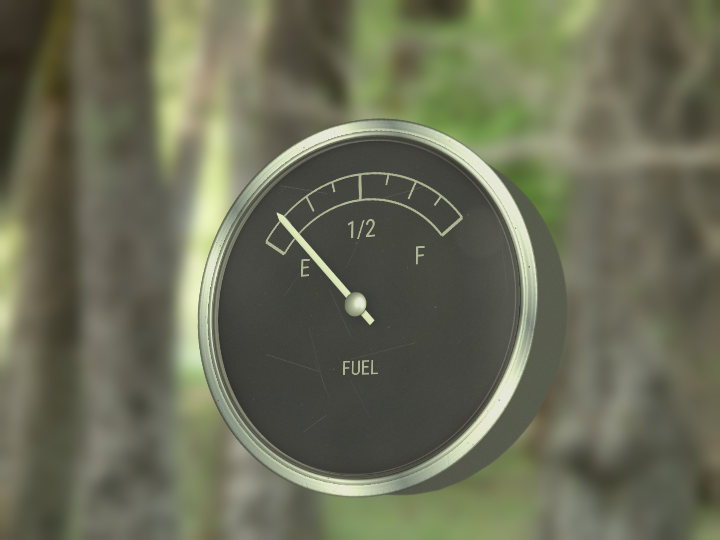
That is 0.125
